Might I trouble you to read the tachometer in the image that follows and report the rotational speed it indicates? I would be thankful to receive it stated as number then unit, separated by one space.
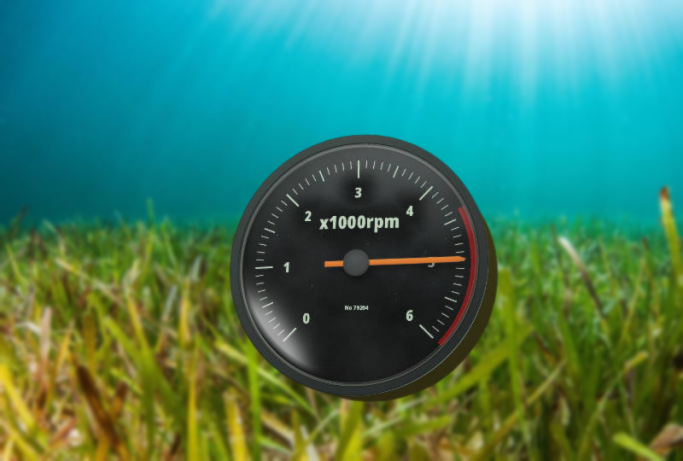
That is 5000 rpm
